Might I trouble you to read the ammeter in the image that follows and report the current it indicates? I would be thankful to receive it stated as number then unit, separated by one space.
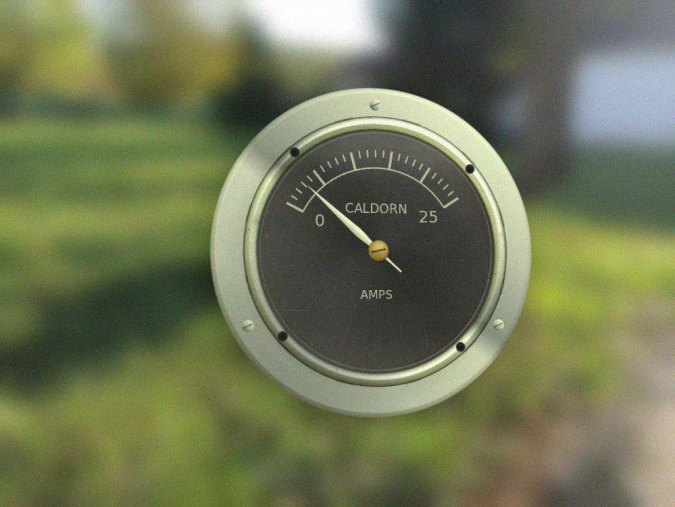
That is 3 A
